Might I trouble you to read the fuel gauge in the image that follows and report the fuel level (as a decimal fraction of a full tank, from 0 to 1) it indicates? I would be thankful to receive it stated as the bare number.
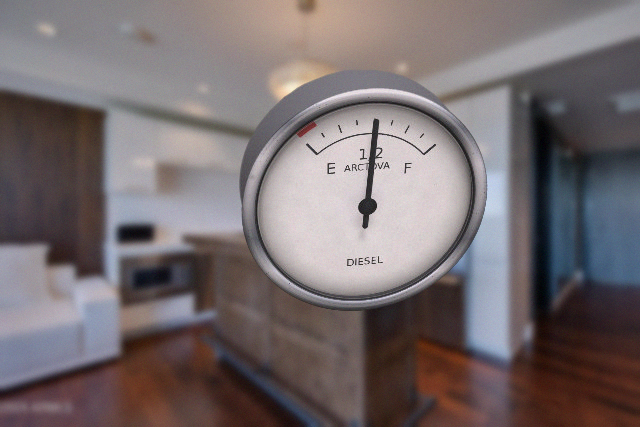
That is 0.5
